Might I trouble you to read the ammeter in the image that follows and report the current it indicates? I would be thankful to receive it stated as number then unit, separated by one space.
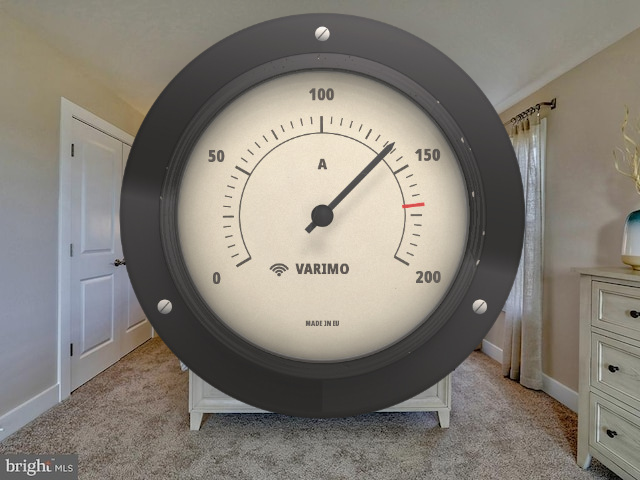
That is 137.5 A
